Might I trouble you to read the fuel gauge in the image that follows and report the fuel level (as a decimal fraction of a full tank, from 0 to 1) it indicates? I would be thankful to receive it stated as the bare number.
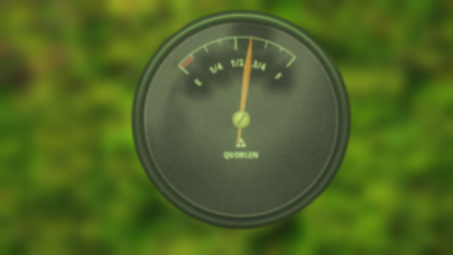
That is 0.625
